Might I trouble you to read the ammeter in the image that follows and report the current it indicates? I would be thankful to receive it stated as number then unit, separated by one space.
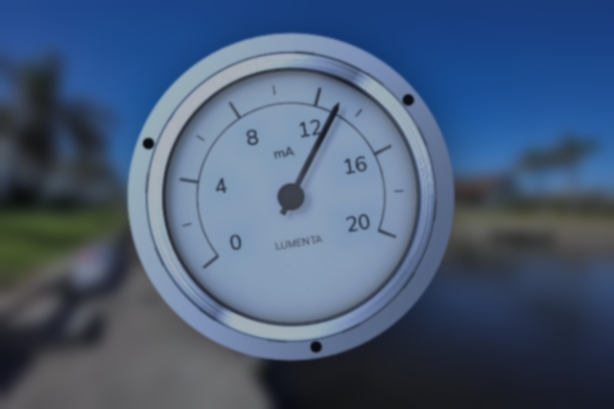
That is 13 mA
